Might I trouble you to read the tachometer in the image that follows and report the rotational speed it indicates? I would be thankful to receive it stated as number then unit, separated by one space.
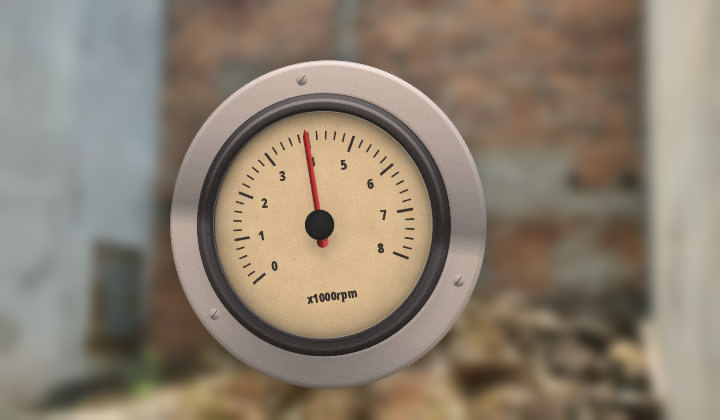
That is 4000 rpm
